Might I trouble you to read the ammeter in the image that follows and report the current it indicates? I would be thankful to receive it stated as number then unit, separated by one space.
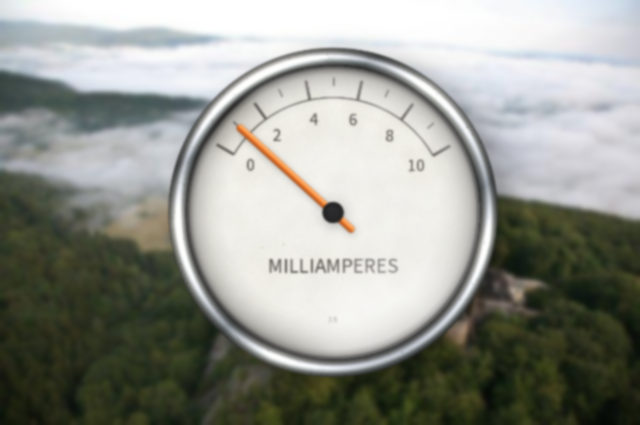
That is 1 mA
